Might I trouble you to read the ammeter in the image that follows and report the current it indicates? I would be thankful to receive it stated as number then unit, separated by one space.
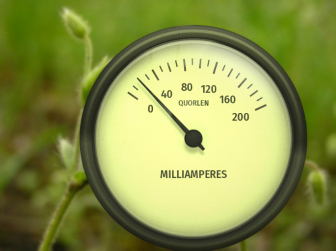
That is 20 mA
